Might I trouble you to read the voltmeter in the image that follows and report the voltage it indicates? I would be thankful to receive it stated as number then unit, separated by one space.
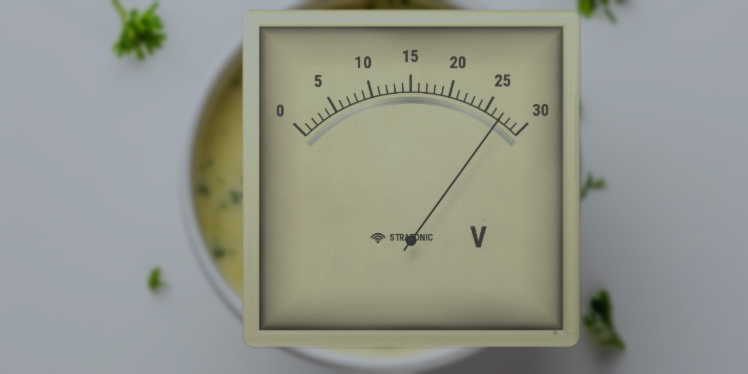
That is 27 V
